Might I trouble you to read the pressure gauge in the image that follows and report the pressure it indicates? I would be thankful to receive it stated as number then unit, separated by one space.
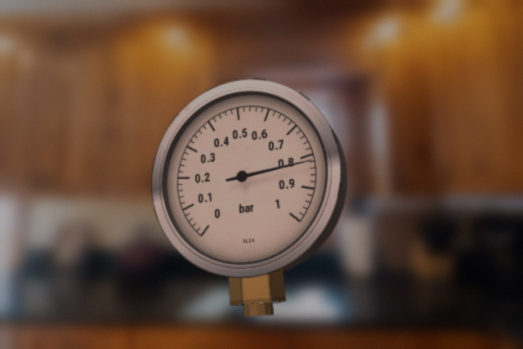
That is 0.82 bar
